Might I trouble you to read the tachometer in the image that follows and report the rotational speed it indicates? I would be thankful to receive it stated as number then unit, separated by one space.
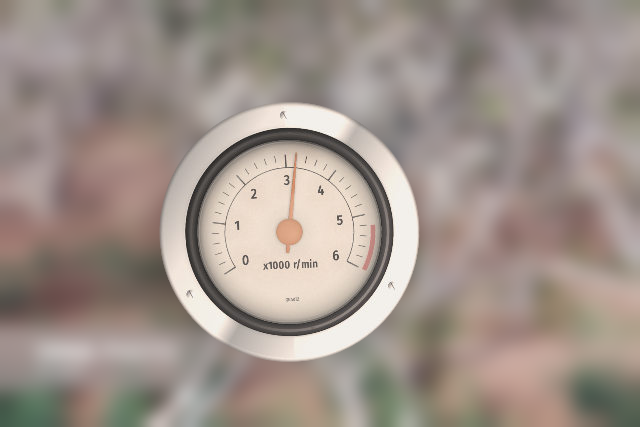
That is 3200 rpm
